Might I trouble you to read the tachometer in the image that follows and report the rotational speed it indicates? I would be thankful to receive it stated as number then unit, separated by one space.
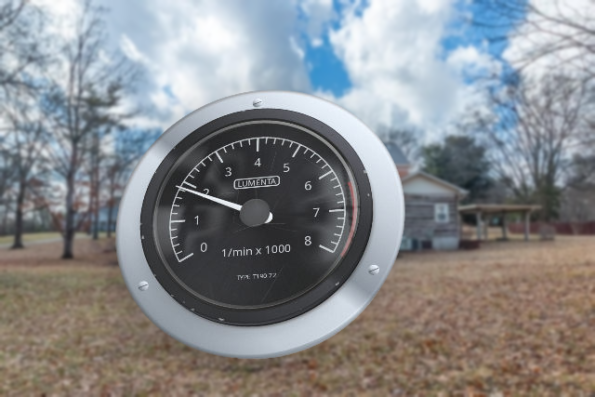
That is 1800 rpm
